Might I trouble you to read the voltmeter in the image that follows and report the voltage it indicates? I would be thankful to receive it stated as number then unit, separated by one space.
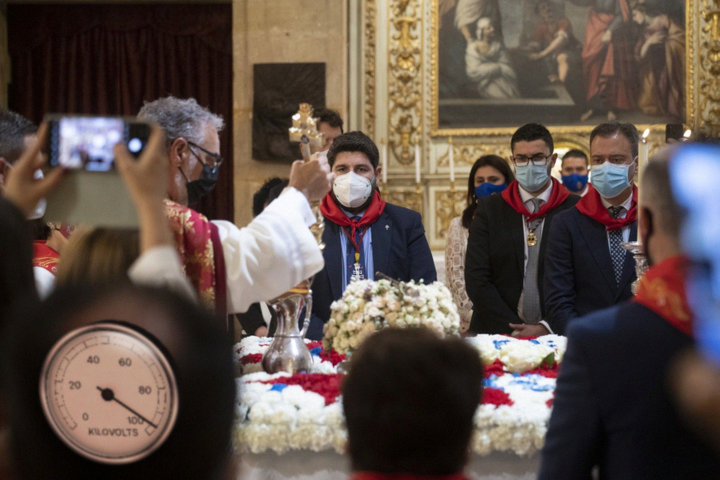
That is 95 kV
